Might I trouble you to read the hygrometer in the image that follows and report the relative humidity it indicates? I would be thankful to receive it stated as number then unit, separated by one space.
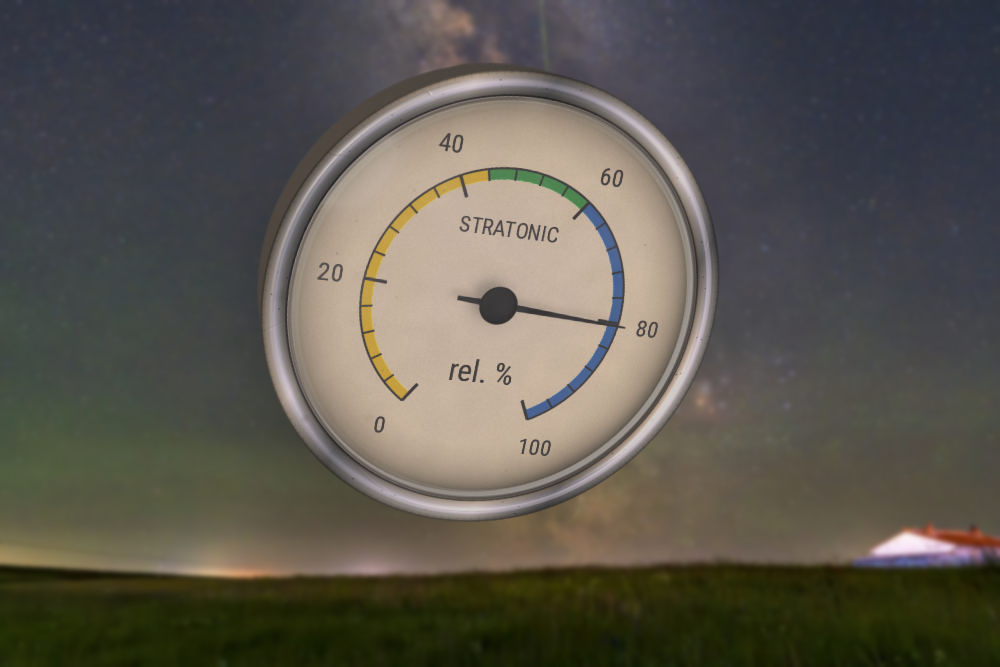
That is 80 %
